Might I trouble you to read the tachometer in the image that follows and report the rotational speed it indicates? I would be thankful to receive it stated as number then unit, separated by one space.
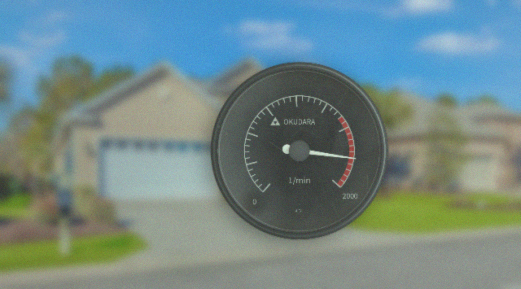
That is 1750 rpm
